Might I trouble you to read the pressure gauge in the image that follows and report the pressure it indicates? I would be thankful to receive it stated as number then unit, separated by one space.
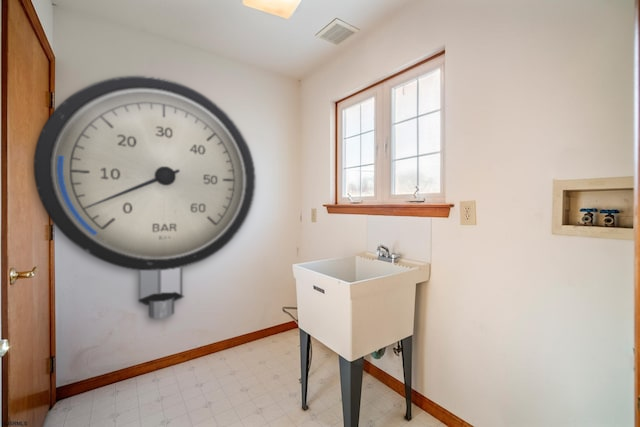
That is 4 bar
